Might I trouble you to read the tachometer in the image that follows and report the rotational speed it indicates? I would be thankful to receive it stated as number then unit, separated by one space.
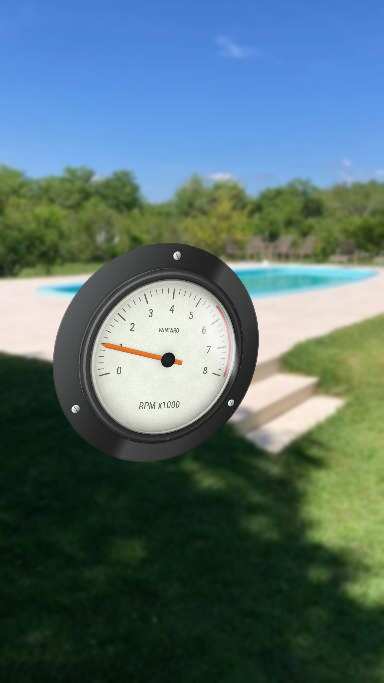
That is 1000 rpm
